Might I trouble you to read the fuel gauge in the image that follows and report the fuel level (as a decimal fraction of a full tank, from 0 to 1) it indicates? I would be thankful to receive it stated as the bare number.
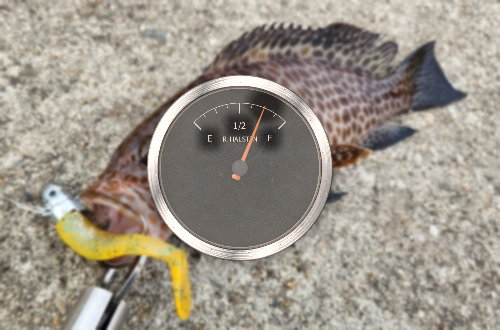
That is 0.75
